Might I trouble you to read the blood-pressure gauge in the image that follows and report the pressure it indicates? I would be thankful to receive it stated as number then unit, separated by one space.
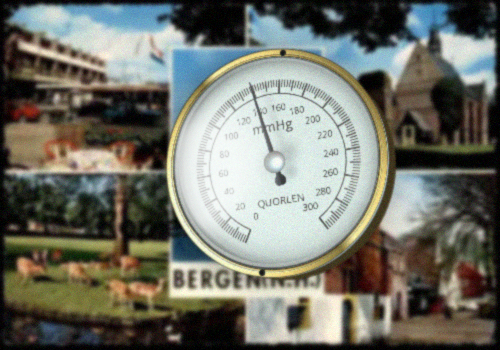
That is 140 mmHg
